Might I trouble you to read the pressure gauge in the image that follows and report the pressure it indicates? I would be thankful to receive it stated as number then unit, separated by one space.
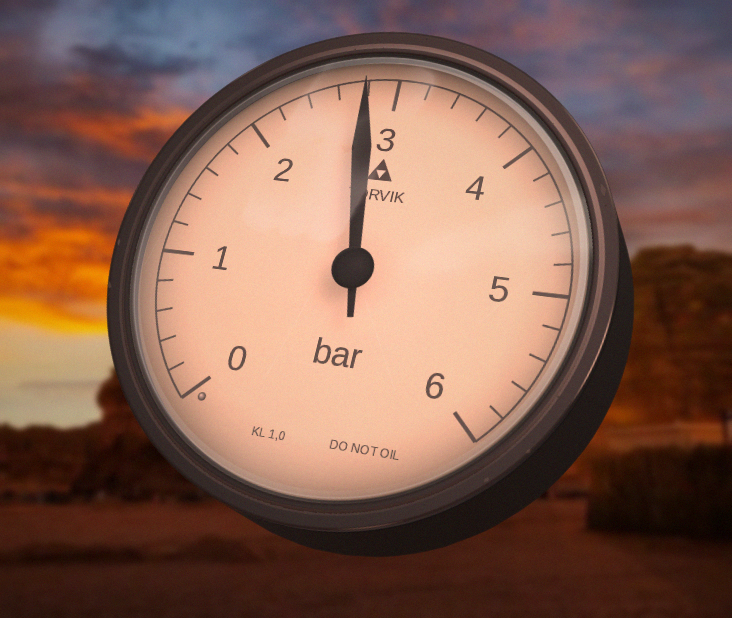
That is 2.8 bar
